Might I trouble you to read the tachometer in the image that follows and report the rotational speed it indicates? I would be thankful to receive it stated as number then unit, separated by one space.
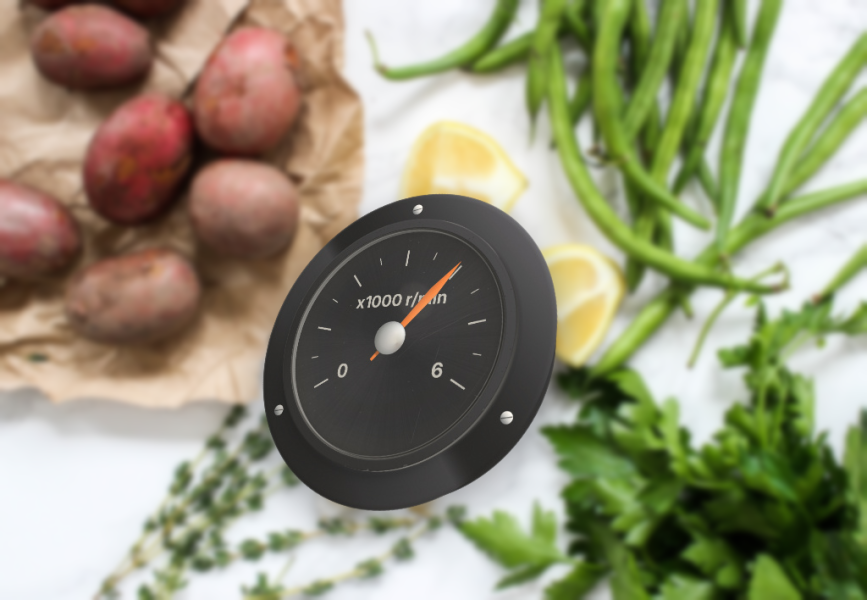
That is 4000 rpm
